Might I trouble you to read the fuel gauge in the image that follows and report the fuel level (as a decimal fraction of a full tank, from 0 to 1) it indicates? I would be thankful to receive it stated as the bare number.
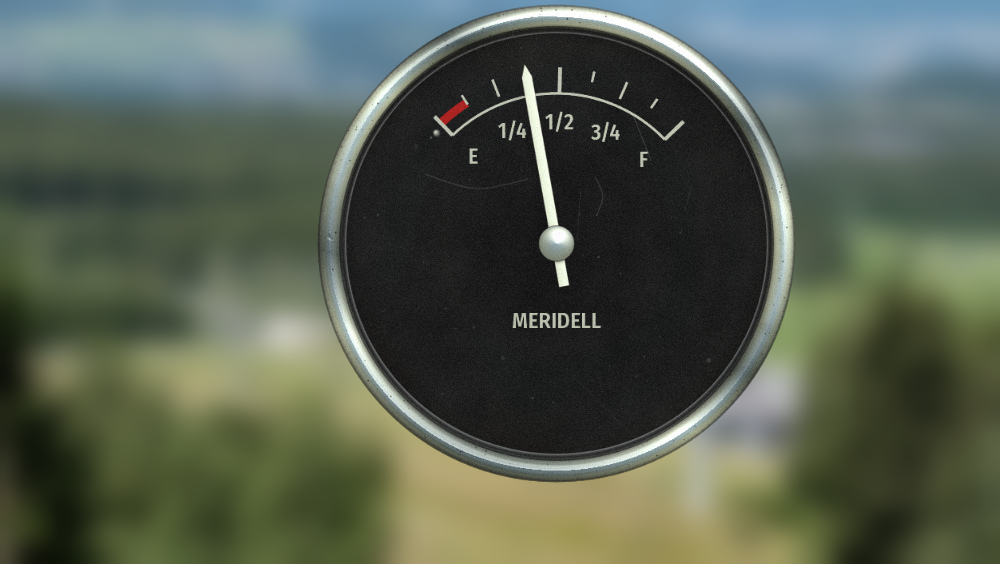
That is 0.375
